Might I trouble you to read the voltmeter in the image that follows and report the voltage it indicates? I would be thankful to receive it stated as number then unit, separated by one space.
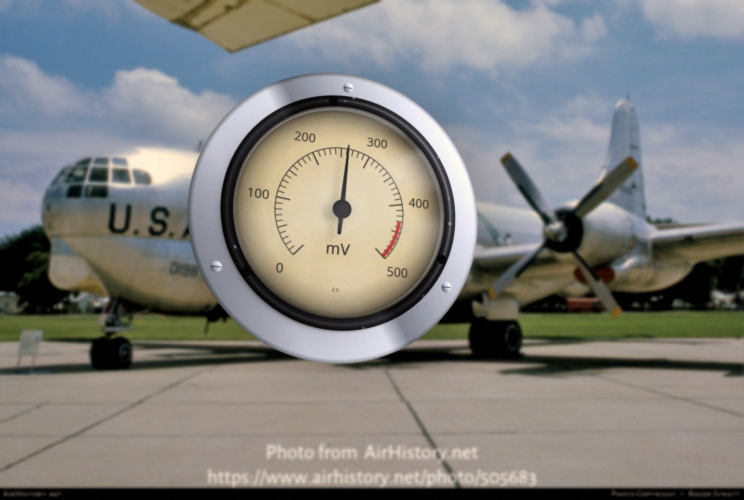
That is 260 mV
